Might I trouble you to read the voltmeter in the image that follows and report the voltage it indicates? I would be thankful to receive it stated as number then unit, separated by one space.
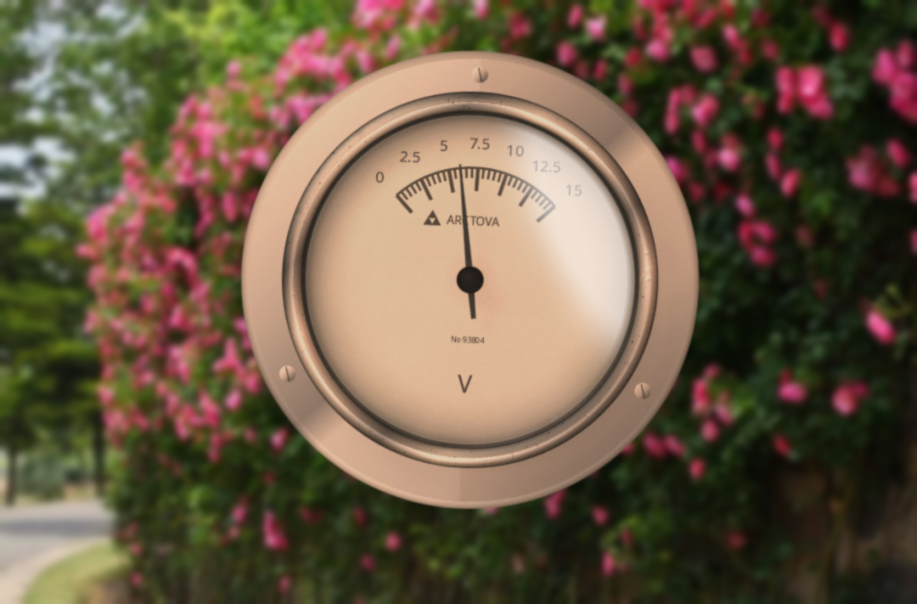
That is 6 V
